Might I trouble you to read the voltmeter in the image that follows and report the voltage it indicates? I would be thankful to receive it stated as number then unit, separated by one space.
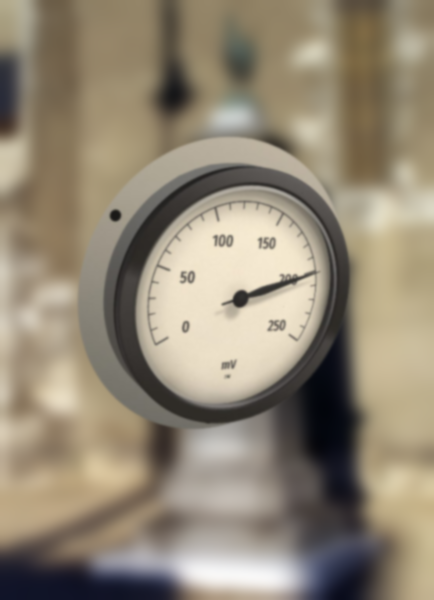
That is 200 mV
